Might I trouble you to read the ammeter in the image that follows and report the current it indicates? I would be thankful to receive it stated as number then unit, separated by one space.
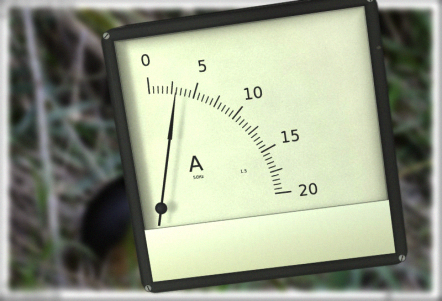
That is 3 A
